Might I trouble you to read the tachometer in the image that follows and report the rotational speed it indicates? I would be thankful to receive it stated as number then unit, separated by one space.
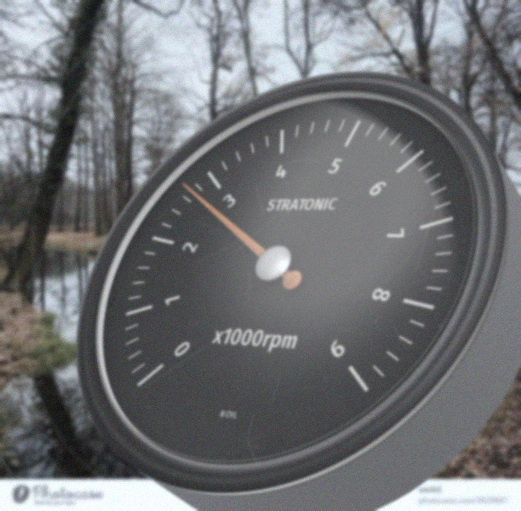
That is 2700 rpm
